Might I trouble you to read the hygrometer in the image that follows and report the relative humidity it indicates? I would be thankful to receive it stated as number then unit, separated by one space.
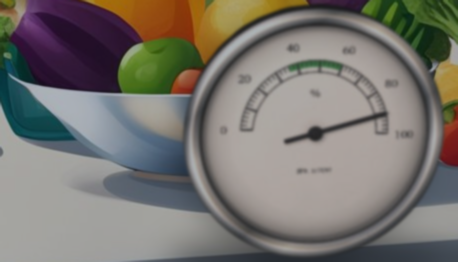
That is 90 %
